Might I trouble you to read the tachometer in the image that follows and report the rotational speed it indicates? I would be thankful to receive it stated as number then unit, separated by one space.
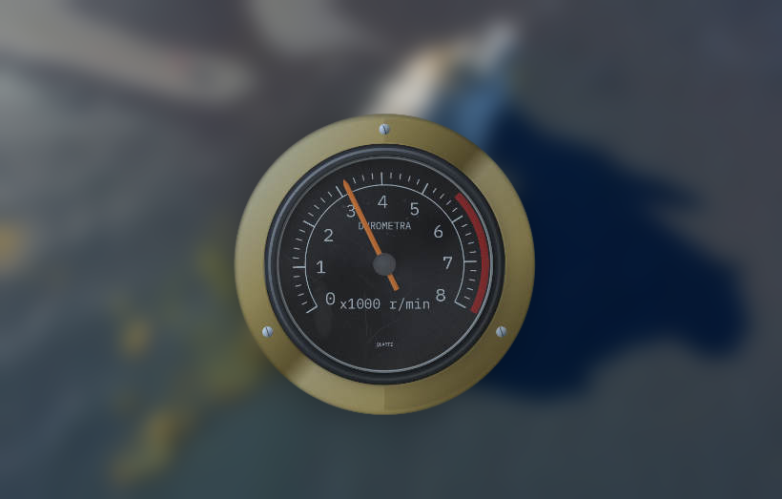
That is 3200 rpm
